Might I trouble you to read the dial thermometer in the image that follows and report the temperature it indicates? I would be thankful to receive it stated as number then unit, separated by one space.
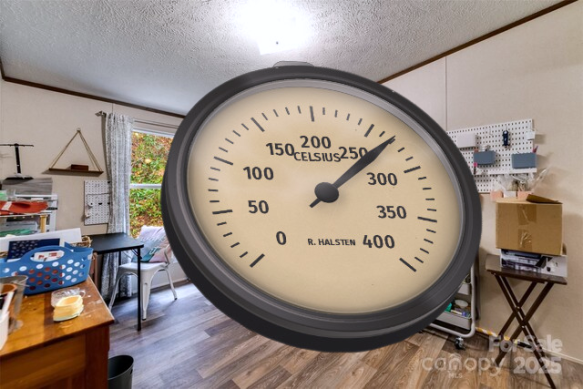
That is 270 °C
